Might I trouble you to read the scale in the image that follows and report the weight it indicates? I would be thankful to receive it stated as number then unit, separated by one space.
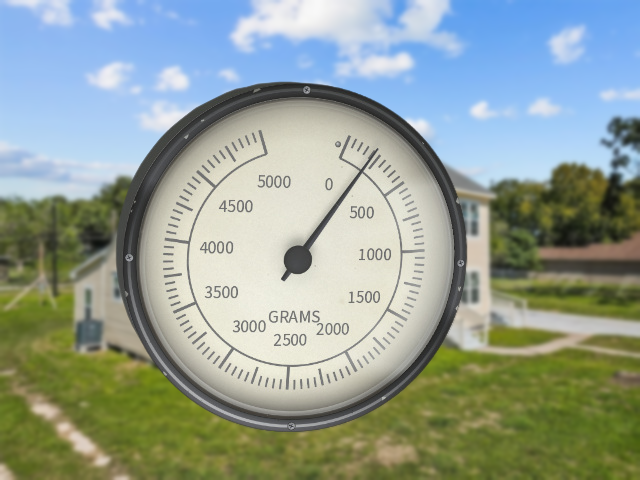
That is 200 g
